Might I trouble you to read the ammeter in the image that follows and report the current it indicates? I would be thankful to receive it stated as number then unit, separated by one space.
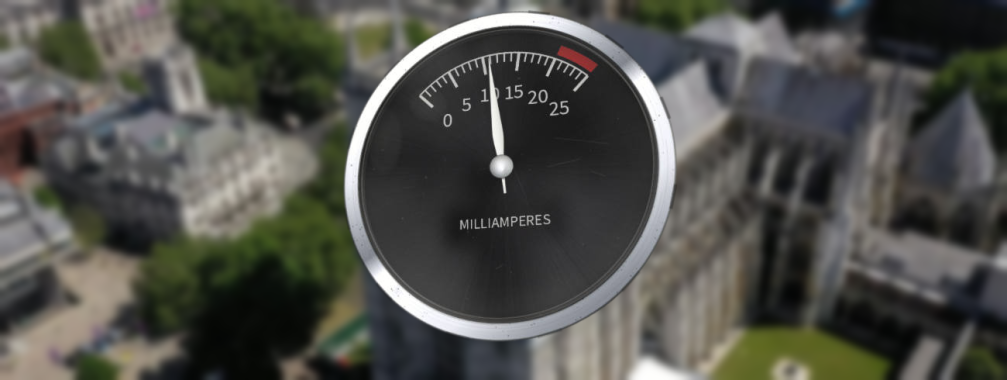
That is 11 mA
